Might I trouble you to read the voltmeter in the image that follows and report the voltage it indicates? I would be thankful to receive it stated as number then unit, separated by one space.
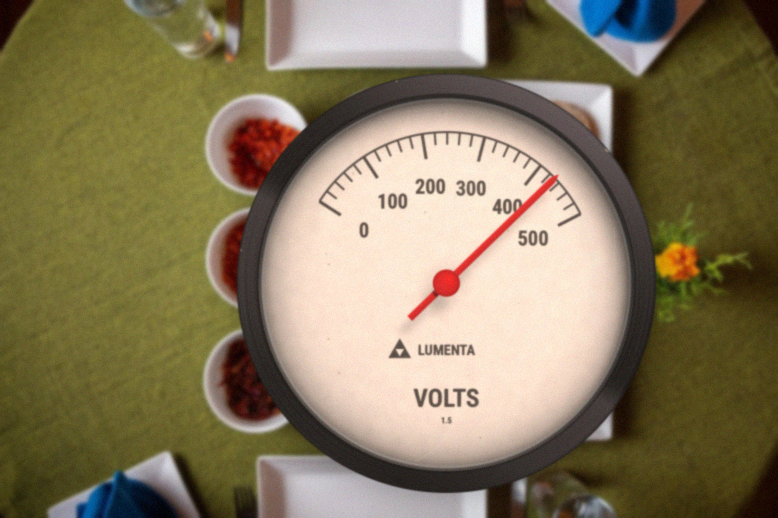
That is 430 V
